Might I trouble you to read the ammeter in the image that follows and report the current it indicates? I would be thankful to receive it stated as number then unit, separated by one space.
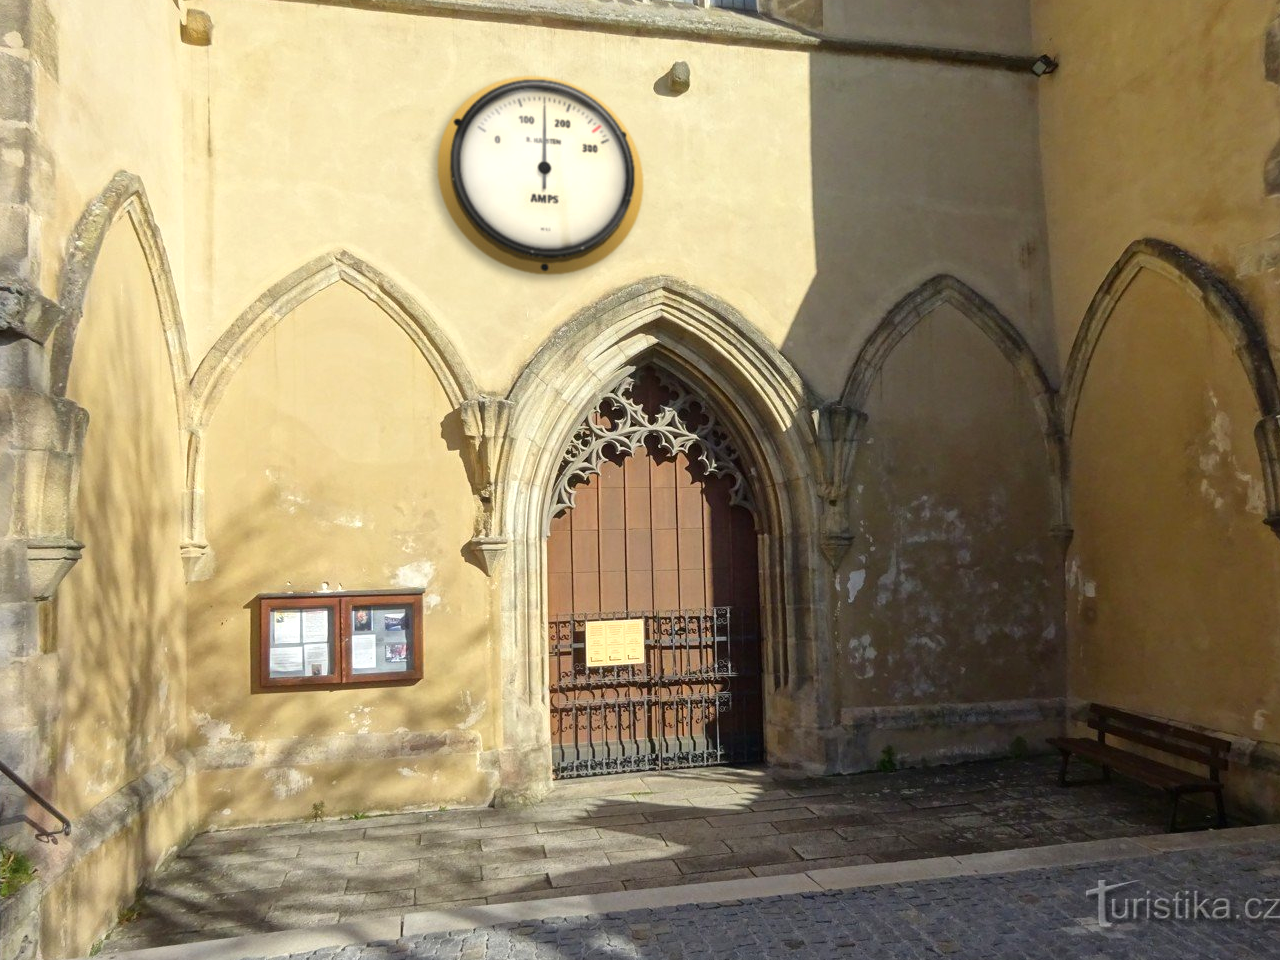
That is 150 A
